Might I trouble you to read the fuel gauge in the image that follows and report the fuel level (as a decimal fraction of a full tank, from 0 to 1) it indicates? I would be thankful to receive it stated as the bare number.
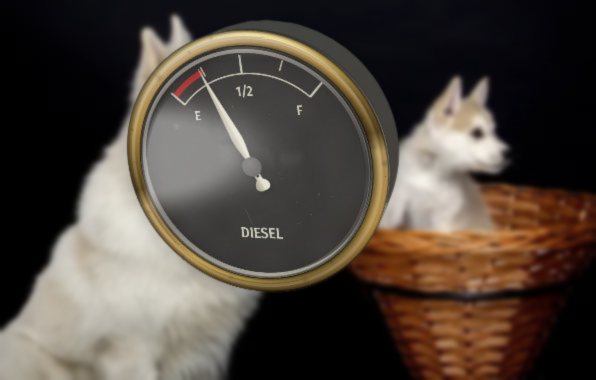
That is 0.25
